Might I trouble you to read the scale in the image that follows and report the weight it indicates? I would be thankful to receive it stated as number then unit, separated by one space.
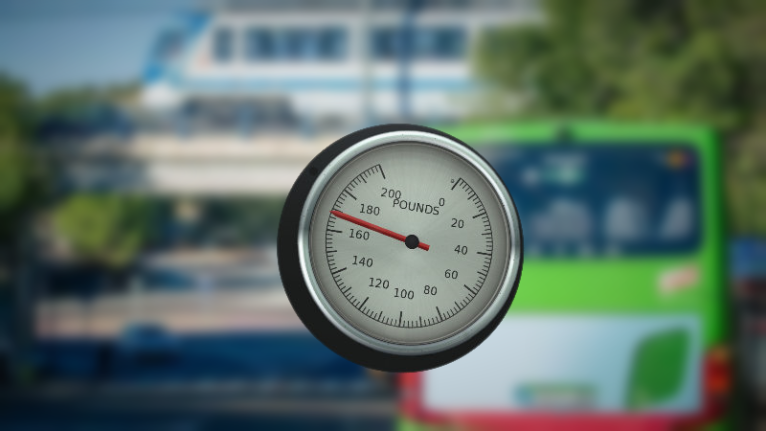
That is 168 lb
